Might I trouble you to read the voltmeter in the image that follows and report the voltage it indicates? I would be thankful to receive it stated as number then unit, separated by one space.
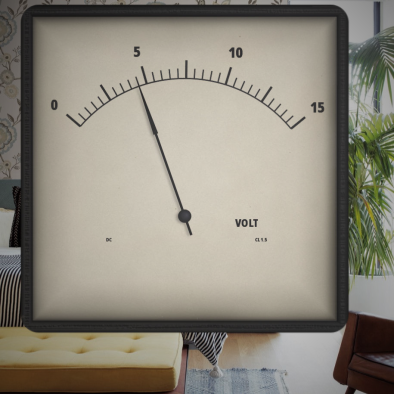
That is 4.5 V
